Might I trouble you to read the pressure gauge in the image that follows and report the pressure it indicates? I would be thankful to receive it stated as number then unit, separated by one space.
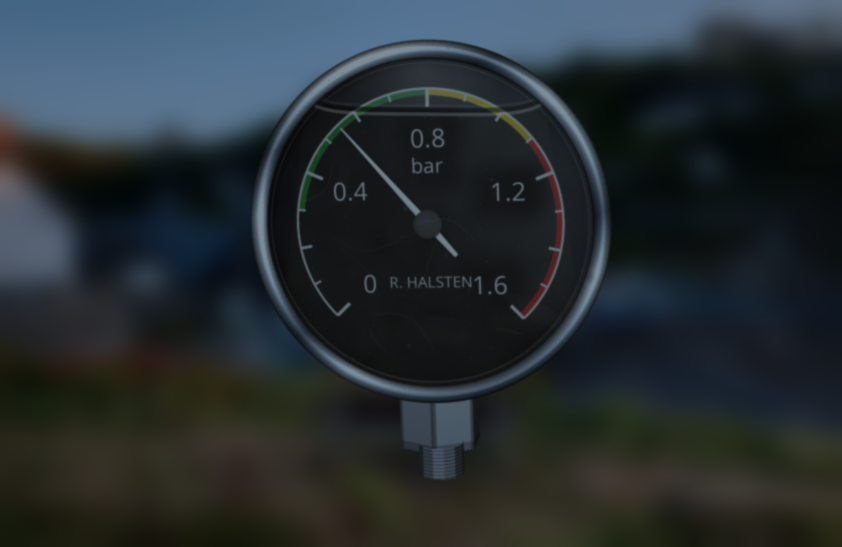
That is 0.55 bar
